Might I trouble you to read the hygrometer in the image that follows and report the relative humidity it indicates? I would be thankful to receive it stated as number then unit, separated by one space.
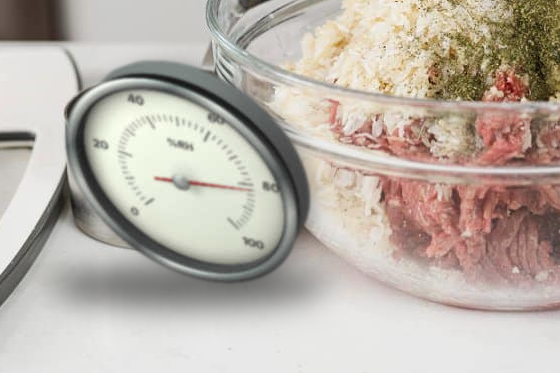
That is 80 %
